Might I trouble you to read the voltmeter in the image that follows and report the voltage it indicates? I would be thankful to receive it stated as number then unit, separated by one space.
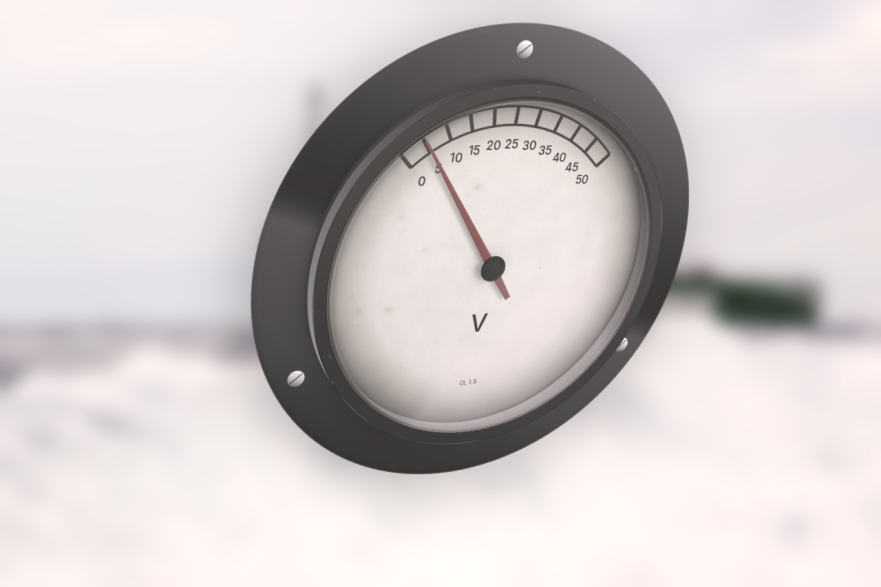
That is 5 V
